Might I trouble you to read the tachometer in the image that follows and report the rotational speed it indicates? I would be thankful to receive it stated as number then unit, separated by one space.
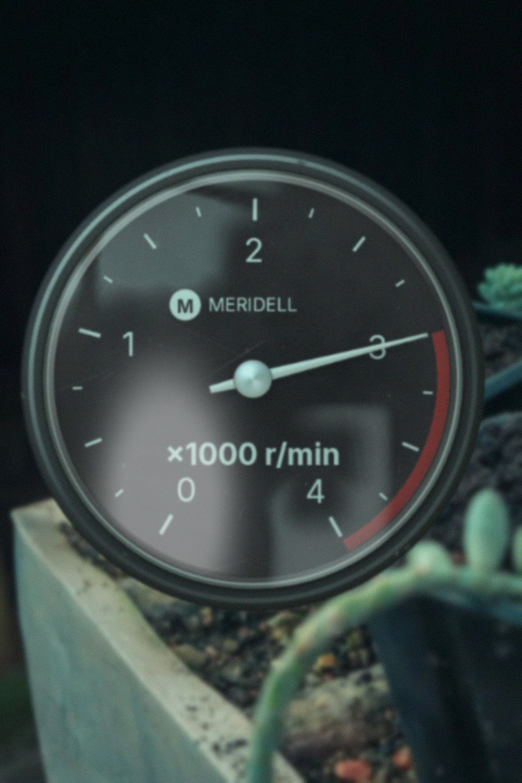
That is 3000 rpm
